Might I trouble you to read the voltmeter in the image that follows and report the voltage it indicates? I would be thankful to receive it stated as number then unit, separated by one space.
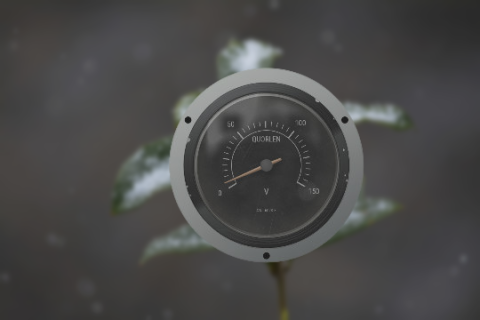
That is 5 V
